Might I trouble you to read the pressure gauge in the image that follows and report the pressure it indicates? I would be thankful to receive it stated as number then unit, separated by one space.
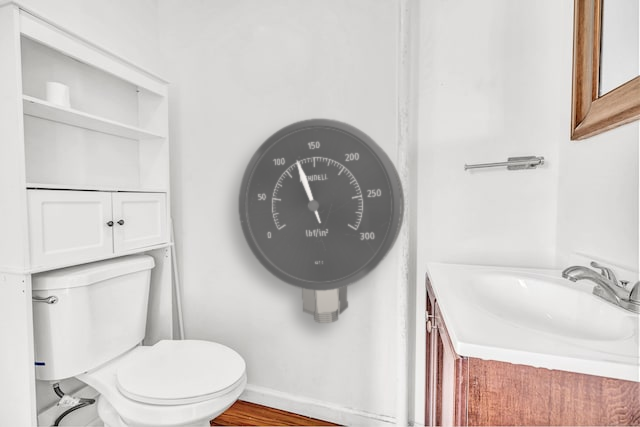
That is 125 psi
